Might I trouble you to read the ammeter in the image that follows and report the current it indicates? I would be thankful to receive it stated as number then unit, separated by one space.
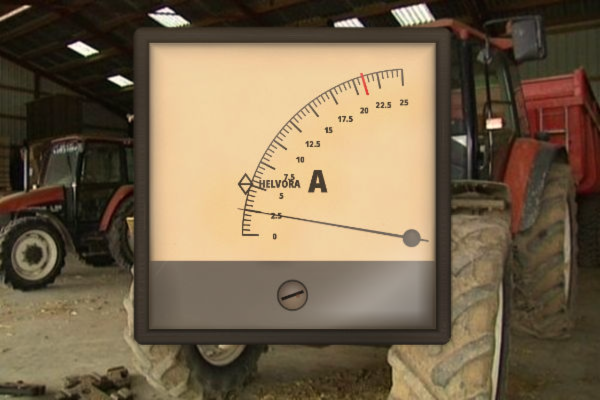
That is 2.5 A
